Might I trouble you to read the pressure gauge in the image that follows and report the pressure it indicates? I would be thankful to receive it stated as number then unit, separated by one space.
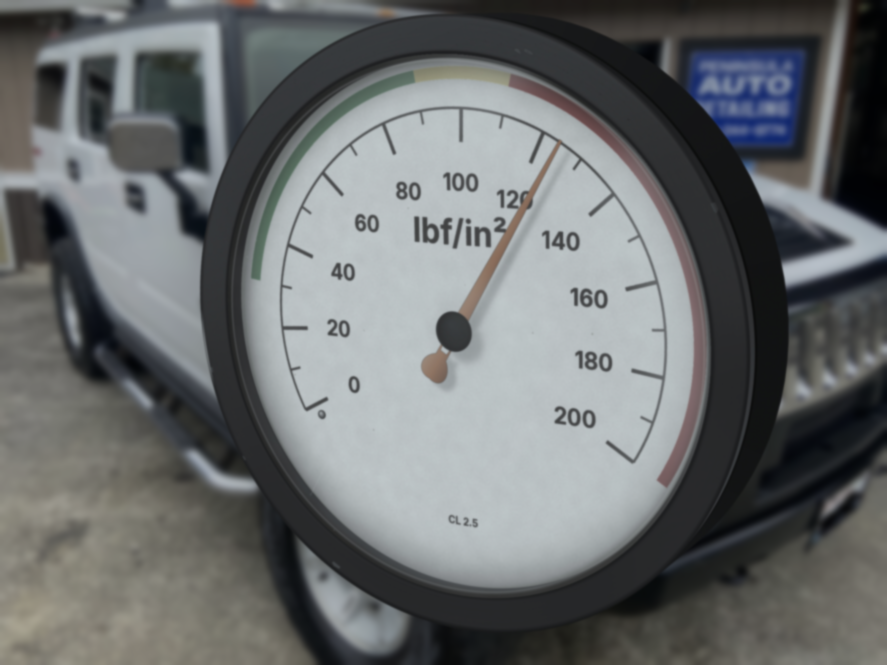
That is 125 psi
